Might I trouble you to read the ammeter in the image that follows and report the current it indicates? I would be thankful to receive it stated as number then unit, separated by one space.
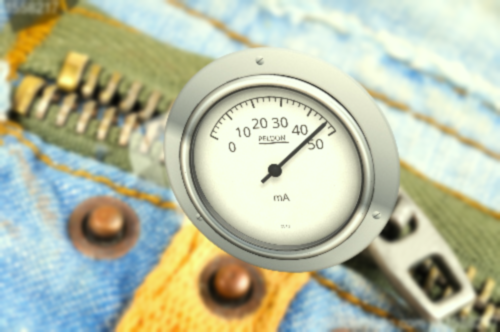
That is 46 mA
